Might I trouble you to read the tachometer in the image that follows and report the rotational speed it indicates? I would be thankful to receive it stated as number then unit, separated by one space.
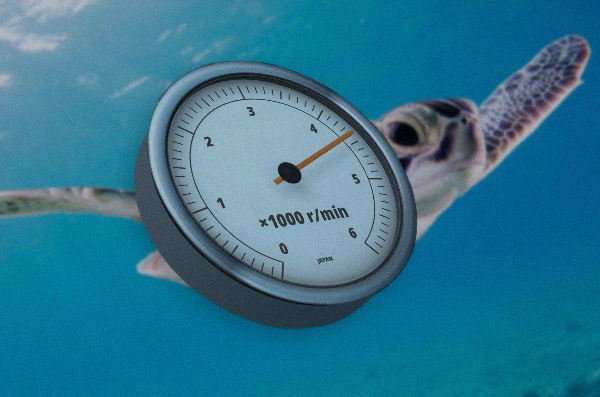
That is 4400 rpm
